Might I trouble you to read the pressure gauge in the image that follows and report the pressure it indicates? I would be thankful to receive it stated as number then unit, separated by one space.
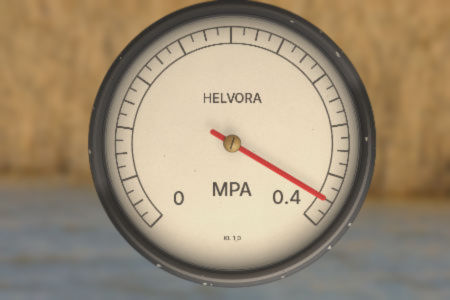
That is 0.38 MPa
